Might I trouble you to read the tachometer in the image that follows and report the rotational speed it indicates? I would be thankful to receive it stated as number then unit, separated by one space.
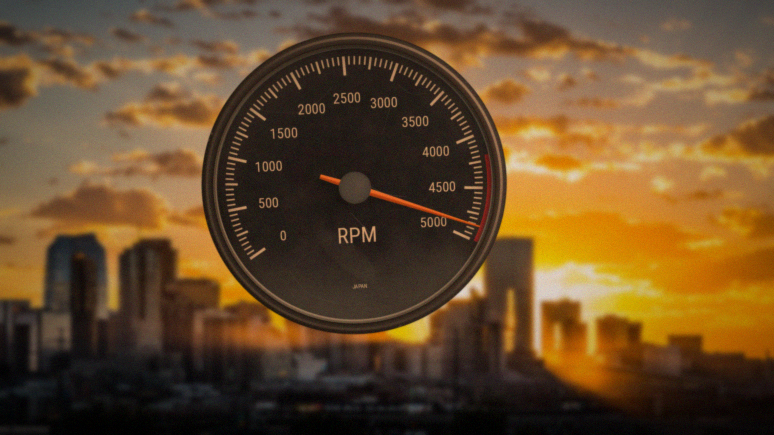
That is 4850 rpm
